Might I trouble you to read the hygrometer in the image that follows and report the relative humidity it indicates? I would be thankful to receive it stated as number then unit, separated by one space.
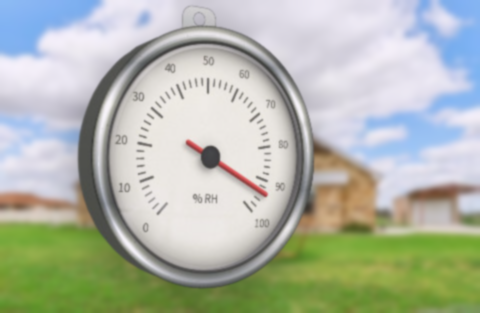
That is 94 %
